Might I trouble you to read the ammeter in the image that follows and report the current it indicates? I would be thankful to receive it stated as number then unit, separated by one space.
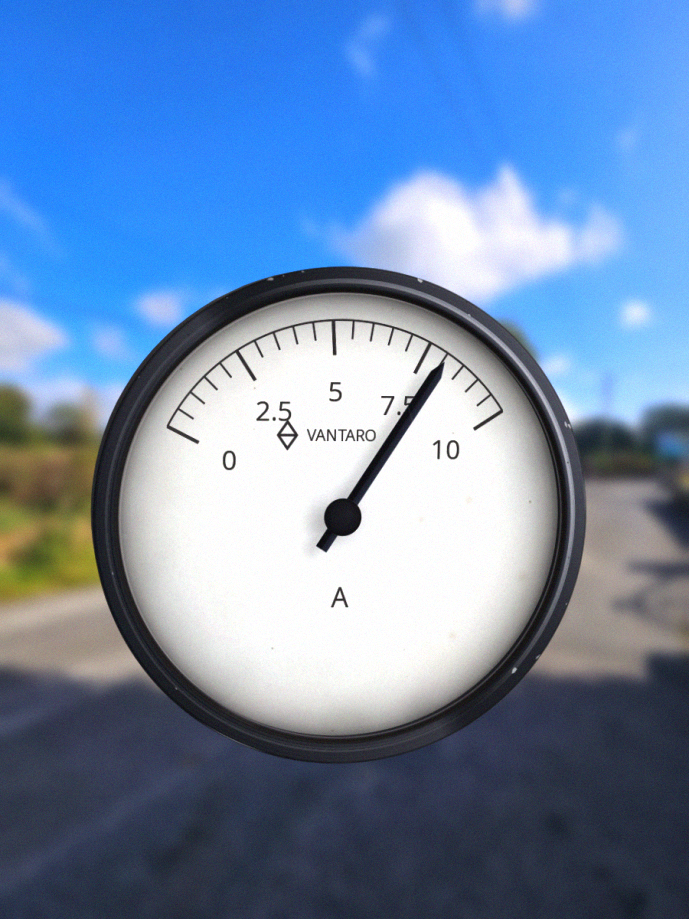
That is 8 A
